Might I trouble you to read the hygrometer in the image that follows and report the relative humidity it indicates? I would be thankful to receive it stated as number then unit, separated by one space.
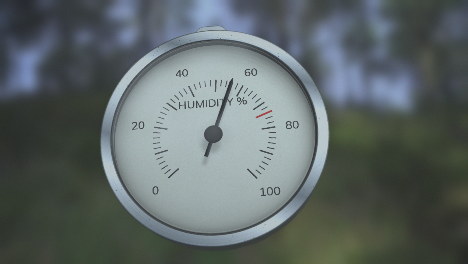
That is 56 %
